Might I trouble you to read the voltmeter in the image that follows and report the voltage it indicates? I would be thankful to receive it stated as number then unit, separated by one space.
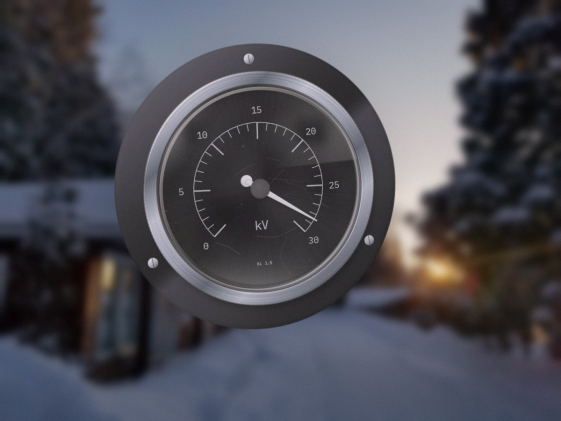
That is 28.5 kV
